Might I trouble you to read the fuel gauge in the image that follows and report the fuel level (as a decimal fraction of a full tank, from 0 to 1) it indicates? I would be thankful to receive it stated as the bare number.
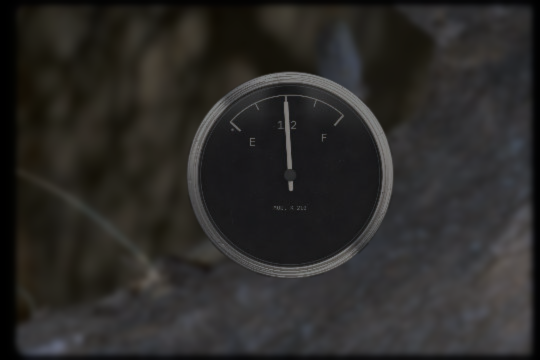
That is 0.5
